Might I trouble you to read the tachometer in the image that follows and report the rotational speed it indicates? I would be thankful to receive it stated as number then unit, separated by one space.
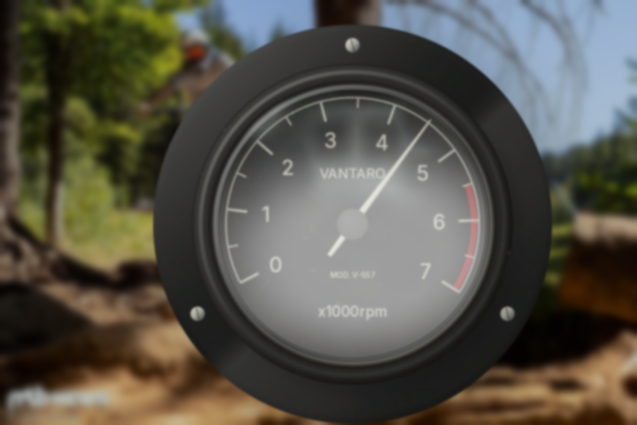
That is 4500 rpm
